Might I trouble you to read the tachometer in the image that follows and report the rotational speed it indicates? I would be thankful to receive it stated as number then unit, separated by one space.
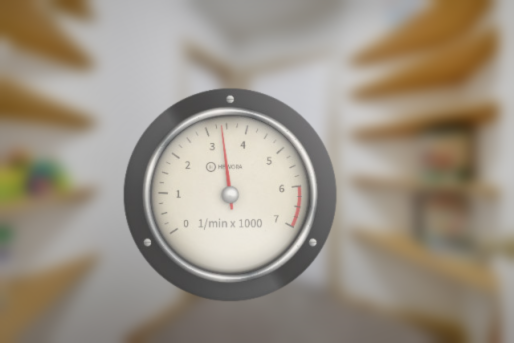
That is 3375 rpm
